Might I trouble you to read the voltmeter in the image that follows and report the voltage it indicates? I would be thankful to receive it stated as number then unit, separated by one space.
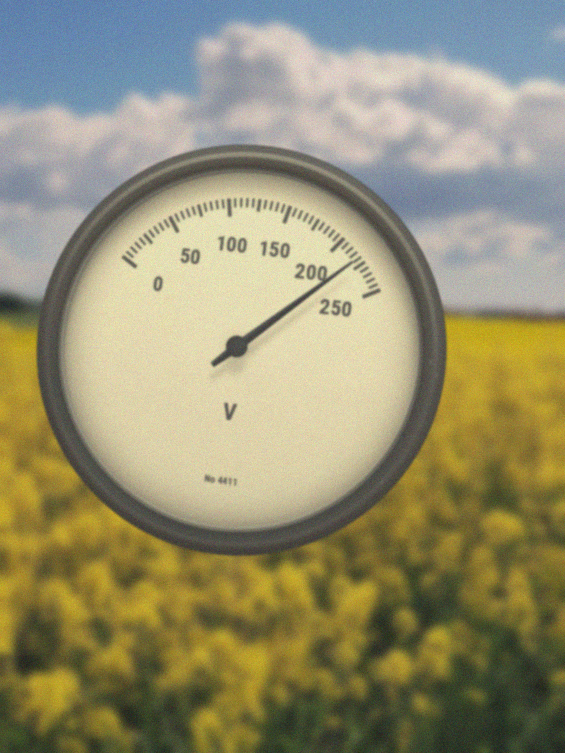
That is 220 V
